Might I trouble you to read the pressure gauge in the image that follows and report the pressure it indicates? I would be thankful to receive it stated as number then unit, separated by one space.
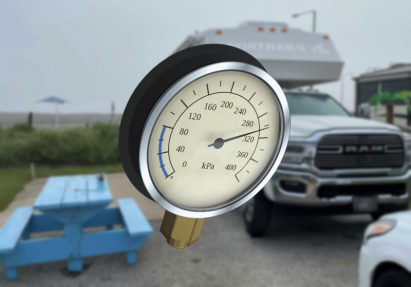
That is 300 kPa
